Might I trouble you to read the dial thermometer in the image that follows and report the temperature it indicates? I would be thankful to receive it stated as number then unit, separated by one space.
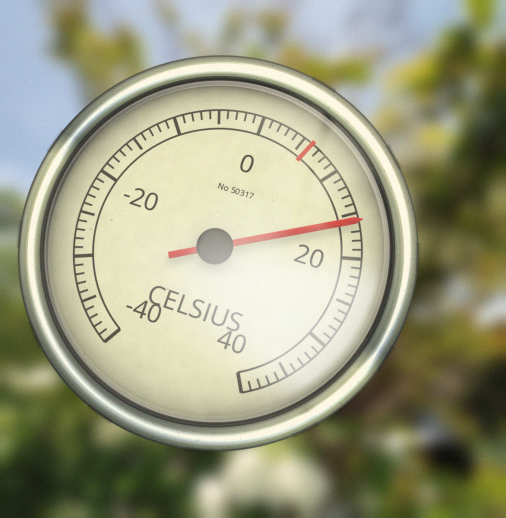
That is 16 °C
